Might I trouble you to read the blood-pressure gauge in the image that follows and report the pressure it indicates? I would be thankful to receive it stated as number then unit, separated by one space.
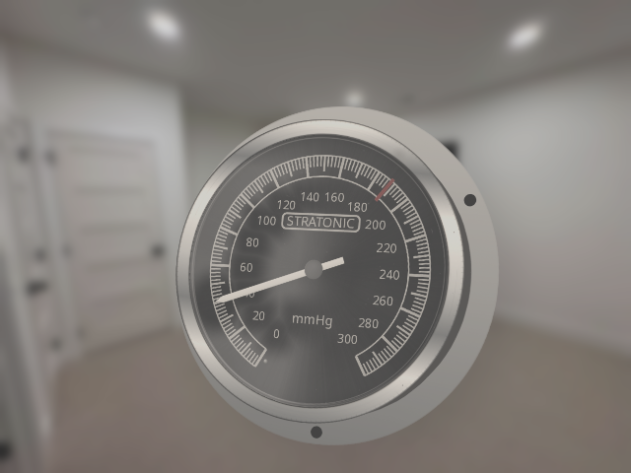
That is 40 mmHg
